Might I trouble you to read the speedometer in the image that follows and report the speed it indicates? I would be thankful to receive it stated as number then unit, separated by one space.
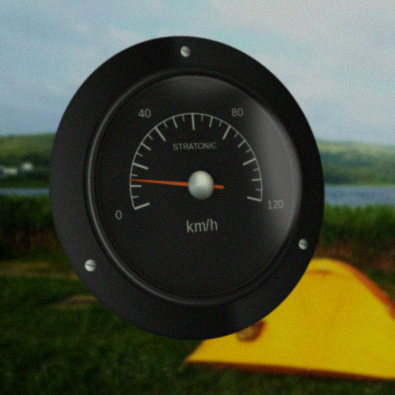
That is 12.5 km/h
